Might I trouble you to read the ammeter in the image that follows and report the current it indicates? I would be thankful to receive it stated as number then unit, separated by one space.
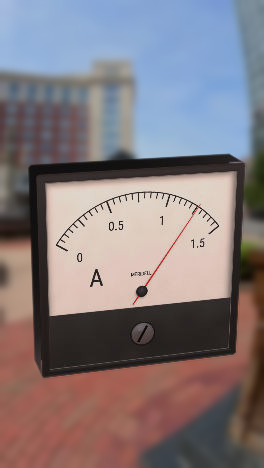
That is 1.25 A
